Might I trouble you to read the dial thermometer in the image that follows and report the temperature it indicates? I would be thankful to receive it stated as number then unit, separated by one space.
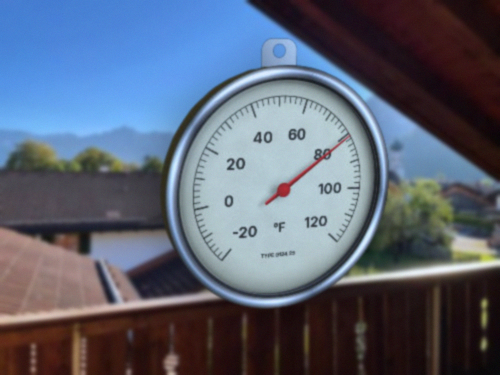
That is 80 °F
